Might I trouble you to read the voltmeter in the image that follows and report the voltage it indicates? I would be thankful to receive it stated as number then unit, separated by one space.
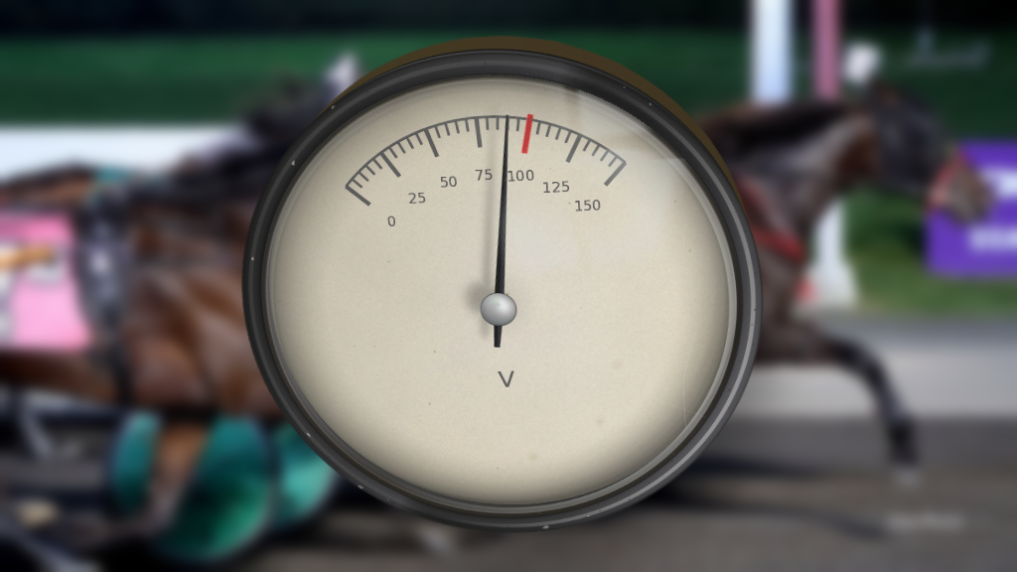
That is 90 V
